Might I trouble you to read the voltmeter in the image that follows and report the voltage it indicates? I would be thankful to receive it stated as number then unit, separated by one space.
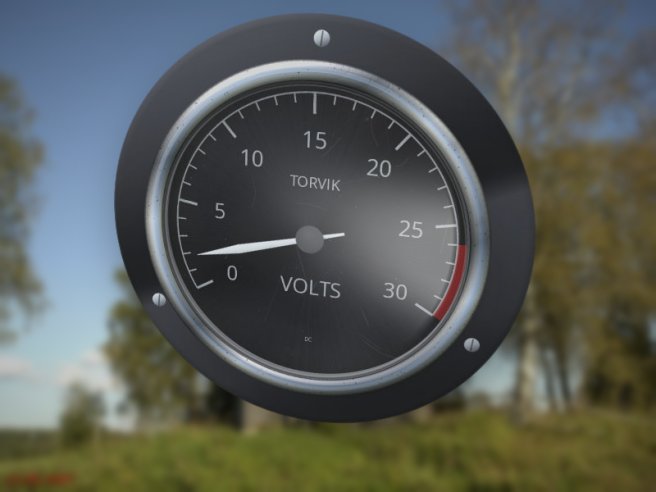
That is 2 V
